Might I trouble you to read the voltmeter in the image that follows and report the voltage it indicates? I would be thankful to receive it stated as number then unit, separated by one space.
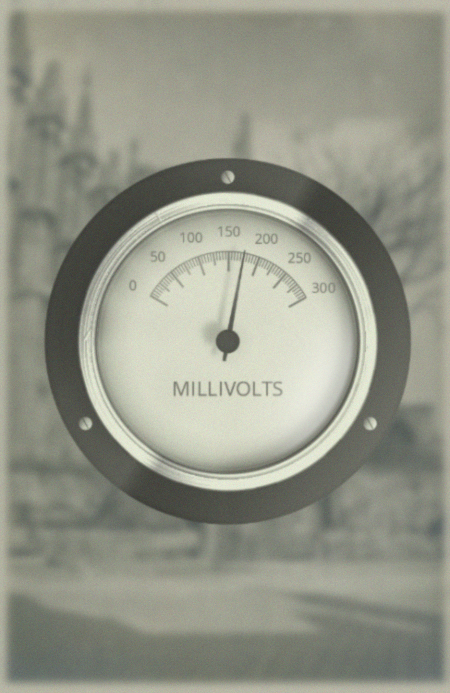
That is 175 mV
